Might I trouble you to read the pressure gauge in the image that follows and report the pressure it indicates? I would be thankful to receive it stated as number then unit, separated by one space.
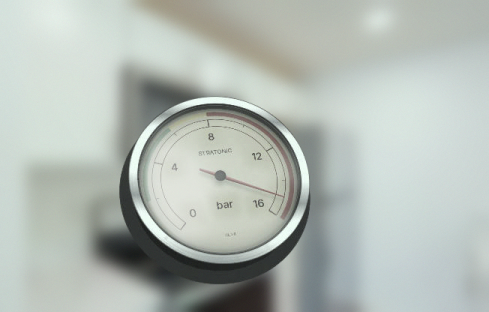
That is 15 bar
